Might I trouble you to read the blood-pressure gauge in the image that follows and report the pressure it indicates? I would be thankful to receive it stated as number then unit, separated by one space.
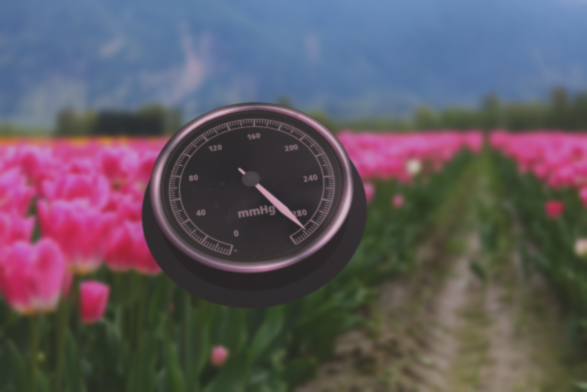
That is 290 mmHg
